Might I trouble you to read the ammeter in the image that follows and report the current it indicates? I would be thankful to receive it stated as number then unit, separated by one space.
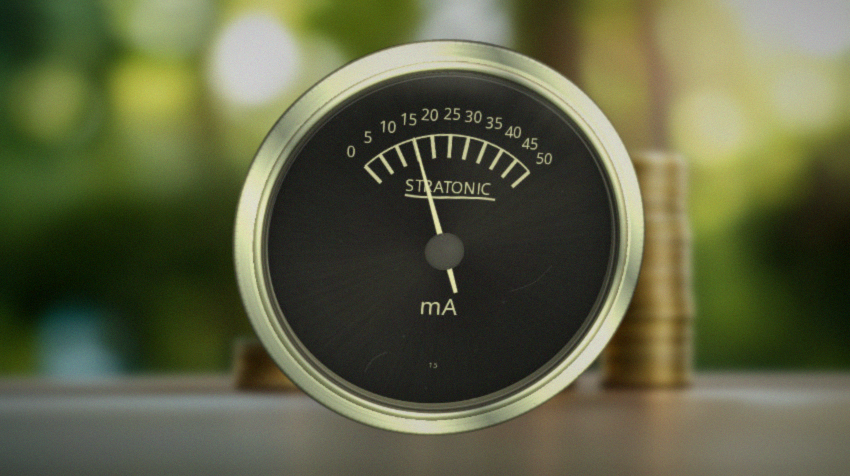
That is 15 mA
